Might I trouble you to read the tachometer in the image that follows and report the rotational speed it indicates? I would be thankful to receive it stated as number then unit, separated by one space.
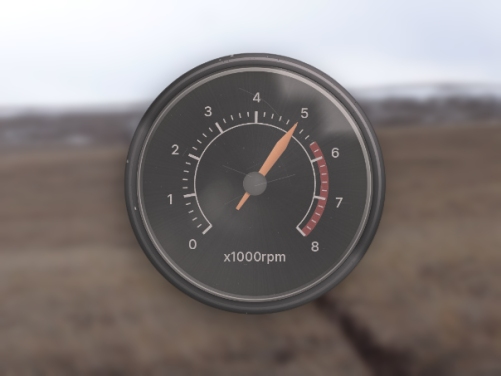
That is 5000 rpm
